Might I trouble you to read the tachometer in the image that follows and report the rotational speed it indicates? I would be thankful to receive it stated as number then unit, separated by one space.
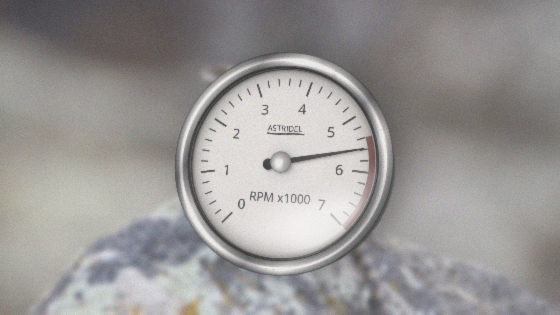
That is 5600 rpm
